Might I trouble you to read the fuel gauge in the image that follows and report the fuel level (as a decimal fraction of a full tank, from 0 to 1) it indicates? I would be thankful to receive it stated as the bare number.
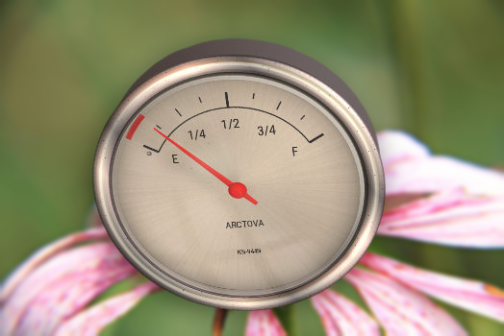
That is 0.125
